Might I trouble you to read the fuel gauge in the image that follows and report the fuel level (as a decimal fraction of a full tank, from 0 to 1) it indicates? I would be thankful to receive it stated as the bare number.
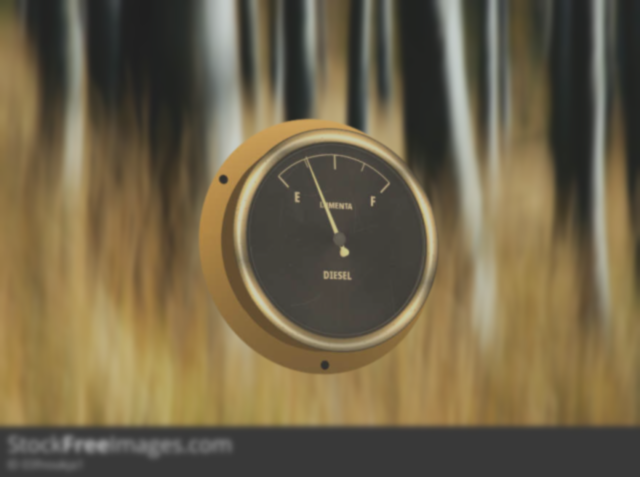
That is 0.25
